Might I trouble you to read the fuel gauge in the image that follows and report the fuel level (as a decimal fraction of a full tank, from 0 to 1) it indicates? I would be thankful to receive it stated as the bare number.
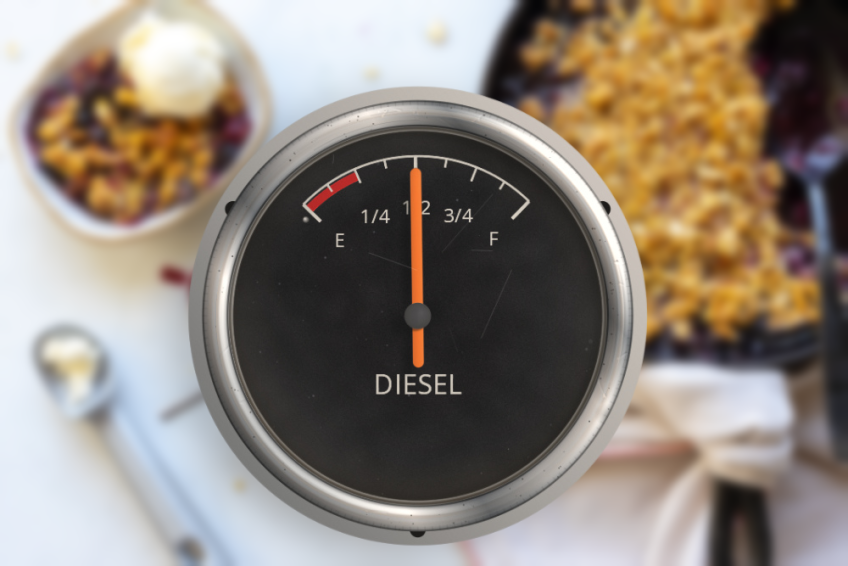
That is 0.5
